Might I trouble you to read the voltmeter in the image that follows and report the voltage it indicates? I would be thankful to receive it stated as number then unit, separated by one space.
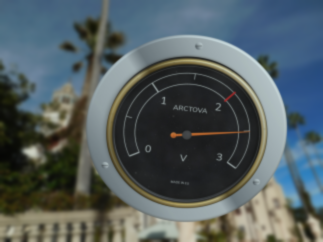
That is 2.5 V
